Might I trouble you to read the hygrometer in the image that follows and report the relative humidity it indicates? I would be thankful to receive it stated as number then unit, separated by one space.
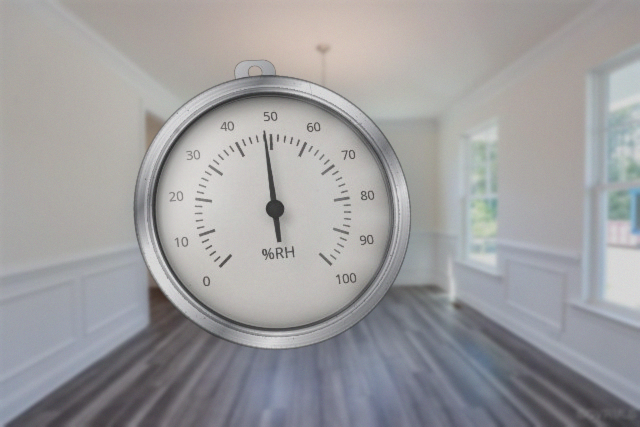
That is 48 %
